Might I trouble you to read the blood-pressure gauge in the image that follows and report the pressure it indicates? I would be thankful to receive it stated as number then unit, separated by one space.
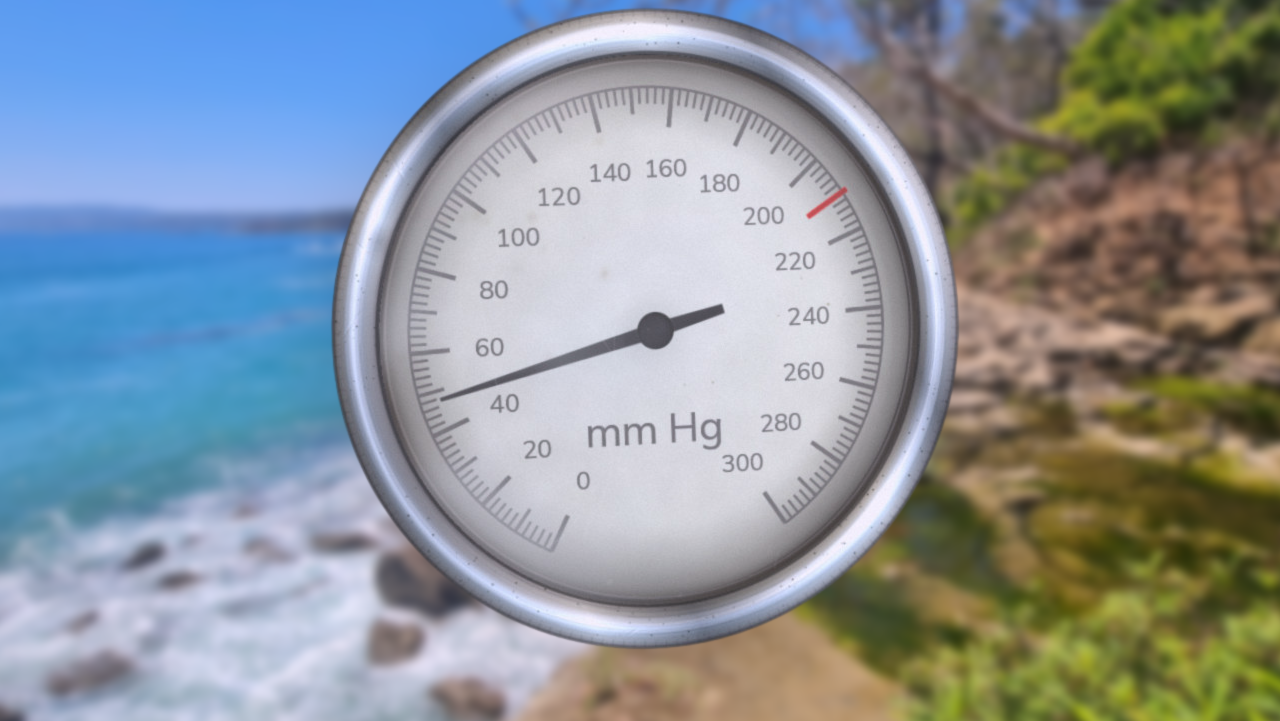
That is 48 mmHg
